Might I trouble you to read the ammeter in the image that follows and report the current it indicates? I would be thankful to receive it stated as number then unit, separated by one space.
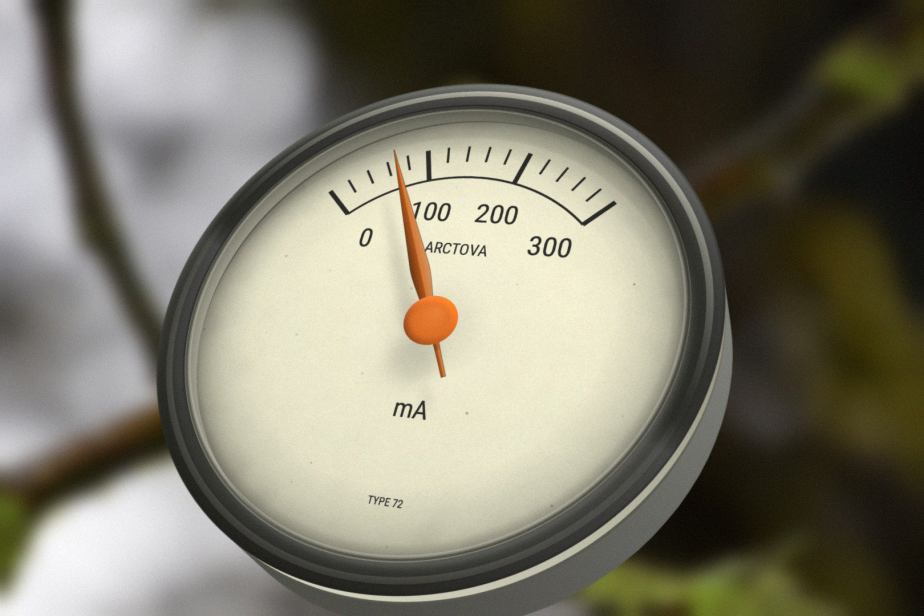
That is 70 mA
